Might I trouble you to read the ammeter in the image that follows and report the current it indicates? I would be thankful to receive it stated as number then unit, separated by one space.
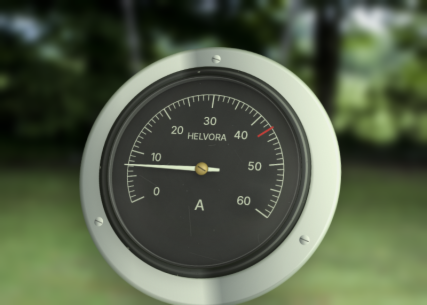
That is 7 A
